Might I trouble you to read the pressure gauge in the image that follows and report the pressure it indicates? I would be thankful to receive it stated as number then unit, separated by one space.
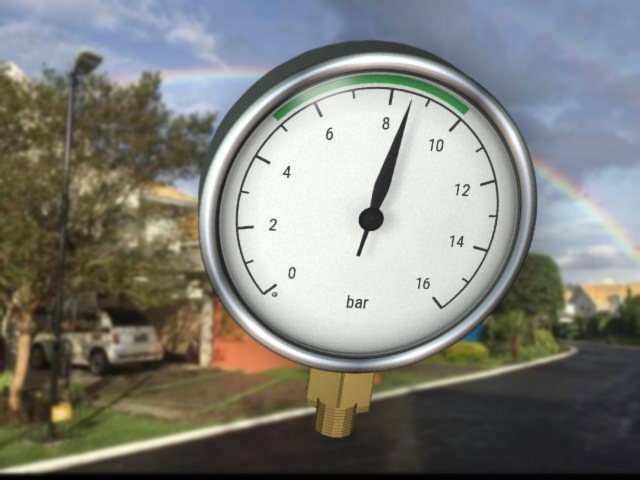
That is 8.5 bar
